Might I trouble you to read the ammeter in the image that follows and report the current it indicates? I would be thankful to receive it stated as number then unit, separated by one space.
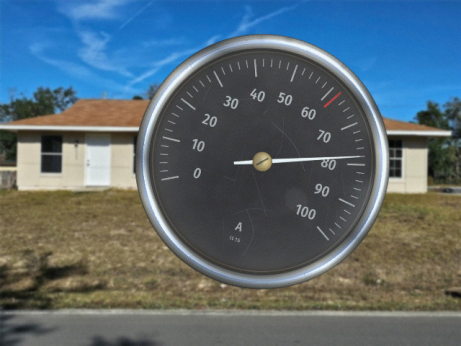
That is 78 A
